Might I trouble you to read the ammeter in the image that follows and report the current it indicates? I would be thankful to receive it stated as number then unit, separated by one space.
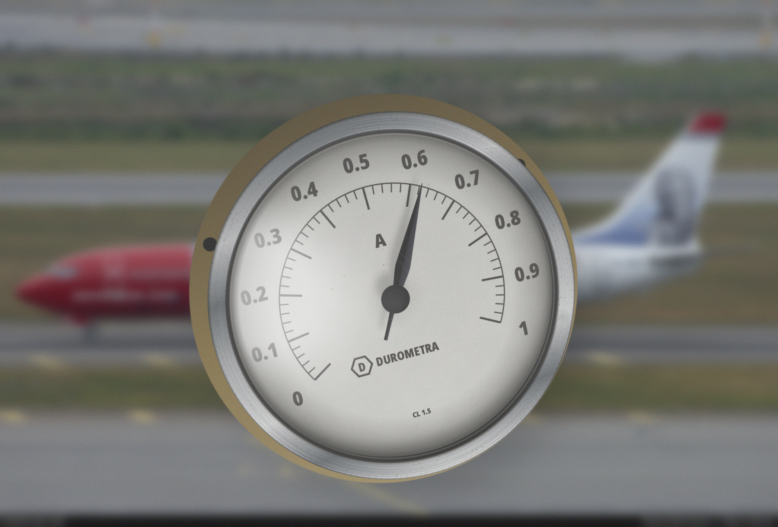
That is 0.62 A
